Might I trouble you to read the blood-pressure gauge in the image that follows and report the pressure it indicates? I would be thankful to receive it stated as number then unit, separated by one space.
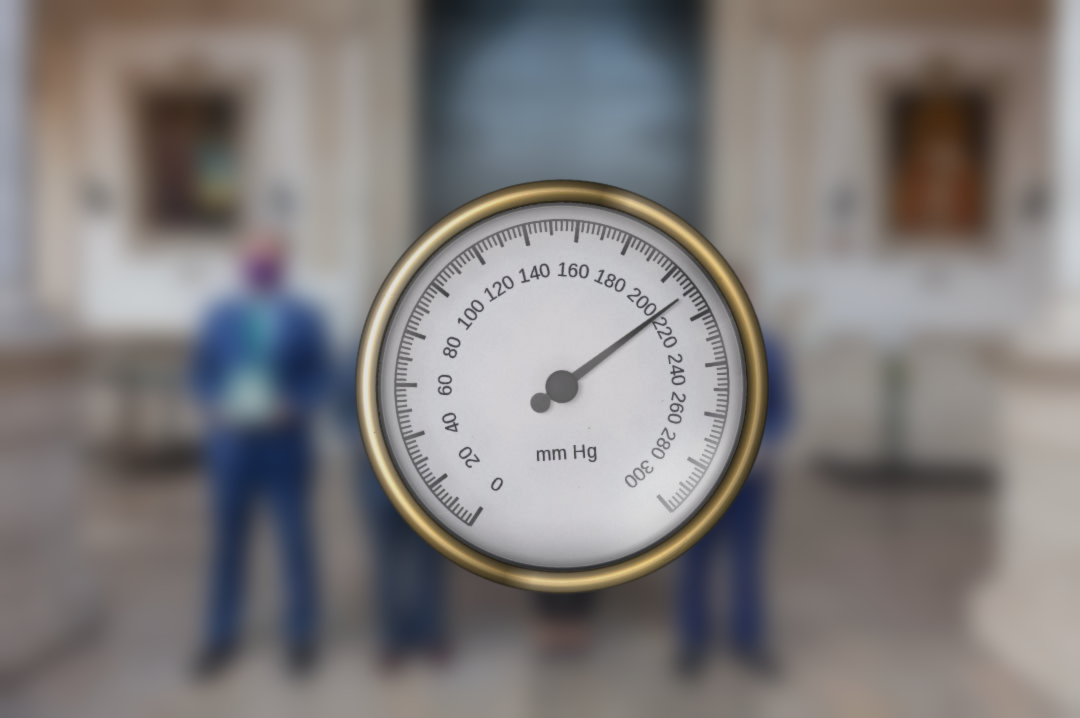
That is 210 mmHg
